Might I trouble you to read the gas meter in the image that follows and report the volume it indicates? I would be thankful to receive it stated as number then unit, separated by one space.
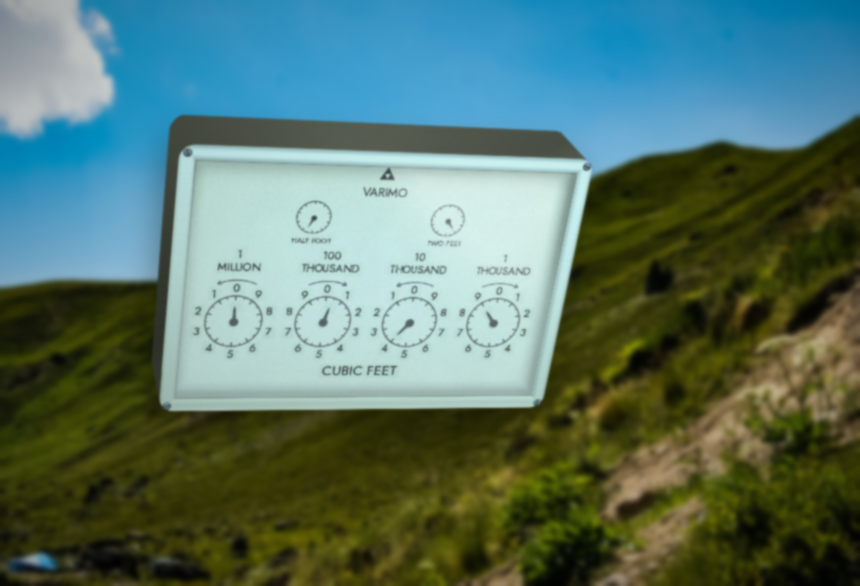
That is 3900 ft³
